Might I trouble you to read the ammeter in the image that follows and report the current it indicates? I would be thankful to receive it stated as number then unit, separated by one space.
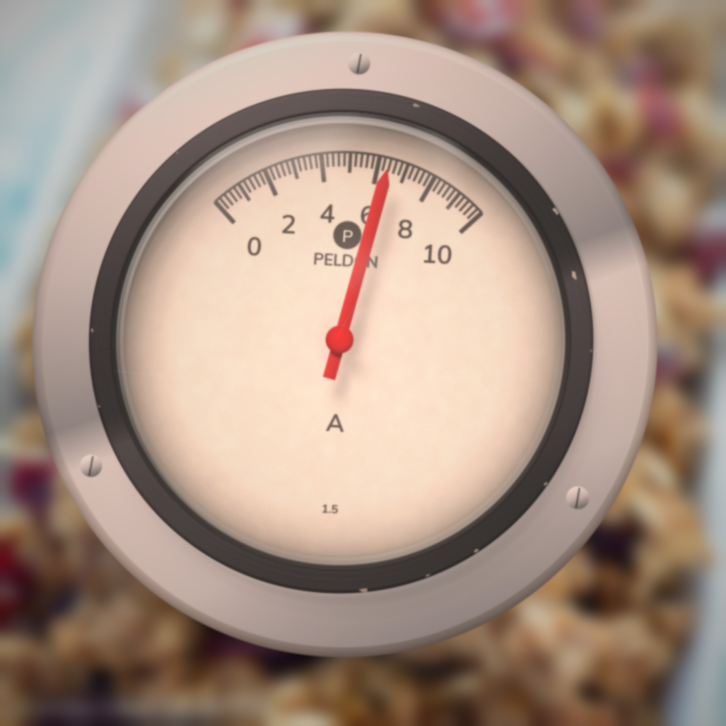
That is 6.4 A
